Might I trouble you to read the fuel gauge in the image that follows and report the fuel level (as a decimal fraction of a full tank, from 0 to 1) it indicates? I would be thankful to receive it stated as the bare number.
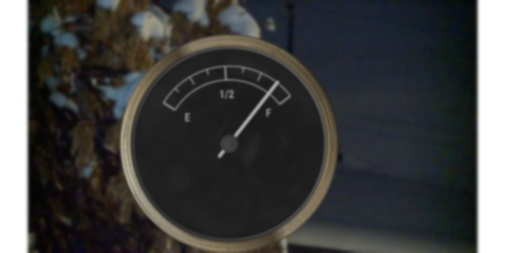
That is 0.875
